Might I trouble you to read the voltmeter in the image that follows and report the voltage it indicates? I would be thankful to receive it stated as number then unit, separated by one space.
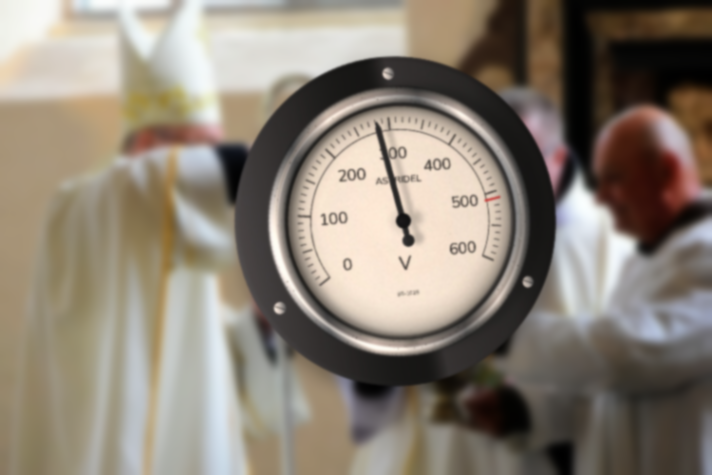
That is 280 V
